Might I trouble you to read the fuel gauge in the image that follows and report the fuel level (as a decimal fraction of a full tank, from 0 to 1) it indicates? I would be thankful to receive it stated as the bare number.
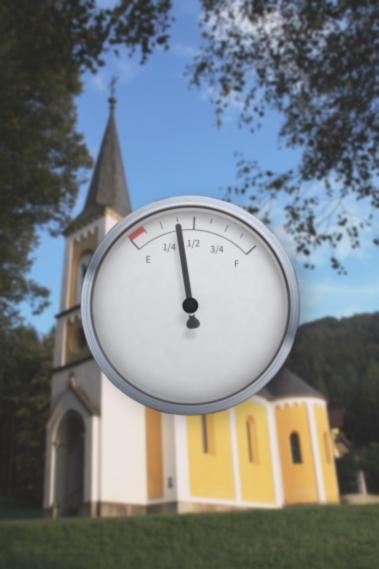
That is 0.375
